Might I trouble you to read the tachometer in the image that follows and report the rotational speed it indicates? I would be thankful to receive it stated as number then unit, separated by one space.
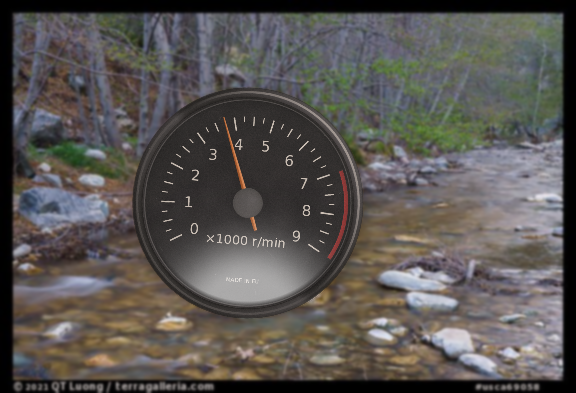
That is 3750 rpm
